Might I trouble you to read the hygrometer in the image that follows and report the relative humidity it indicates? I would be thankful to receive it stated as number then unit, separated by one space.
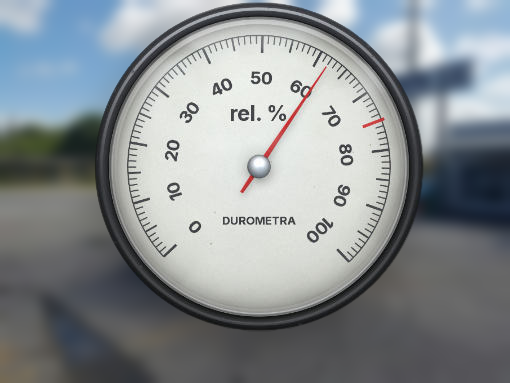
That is 62 %
